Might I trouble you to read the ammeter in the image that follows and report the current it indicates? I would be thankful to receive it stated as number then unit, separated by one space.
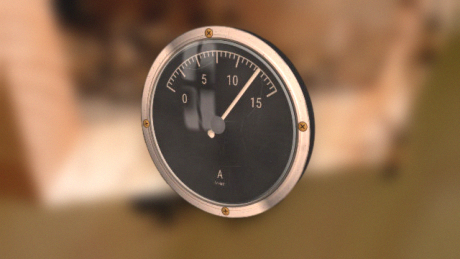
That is 12.5 A
